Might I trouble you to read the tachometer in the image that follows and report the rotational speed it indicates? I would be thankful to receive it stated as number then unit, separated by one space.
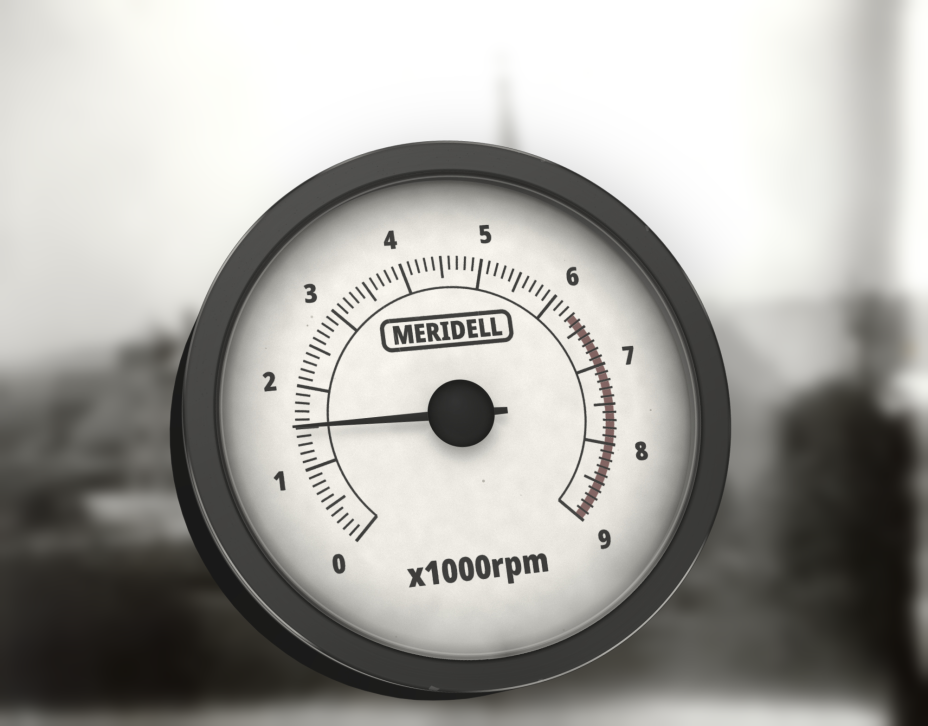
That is 1500 rpm
